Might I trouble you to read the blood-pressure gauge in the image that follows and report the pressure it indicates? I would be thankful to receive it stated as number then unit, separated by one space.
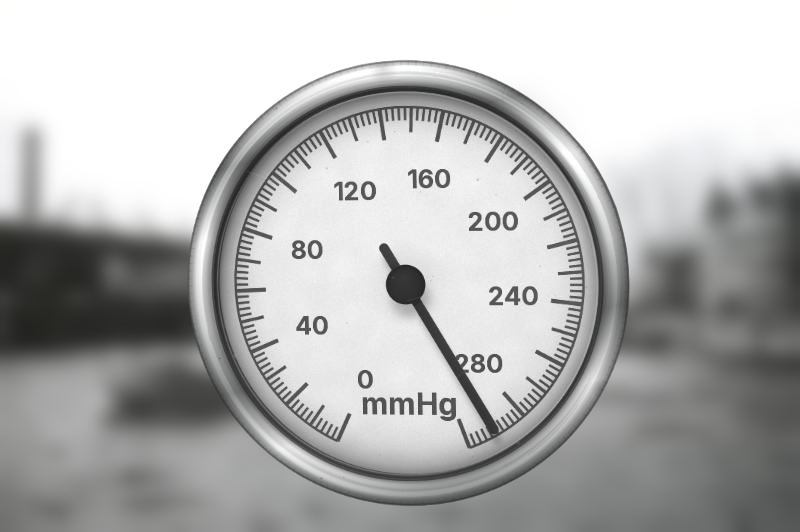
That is 290 mmHg
